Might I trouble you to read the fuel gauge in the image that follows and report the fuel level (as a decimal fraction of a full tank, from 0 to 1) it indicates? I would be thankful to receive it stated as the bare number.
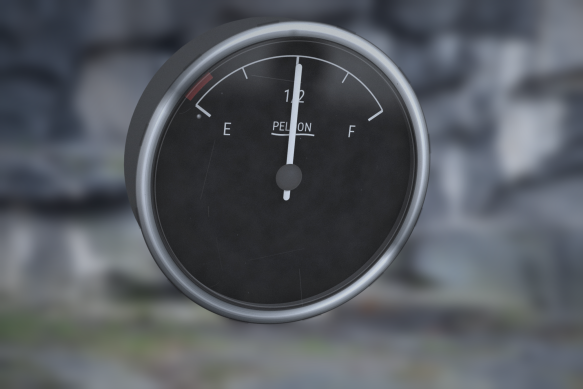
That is 0.5
